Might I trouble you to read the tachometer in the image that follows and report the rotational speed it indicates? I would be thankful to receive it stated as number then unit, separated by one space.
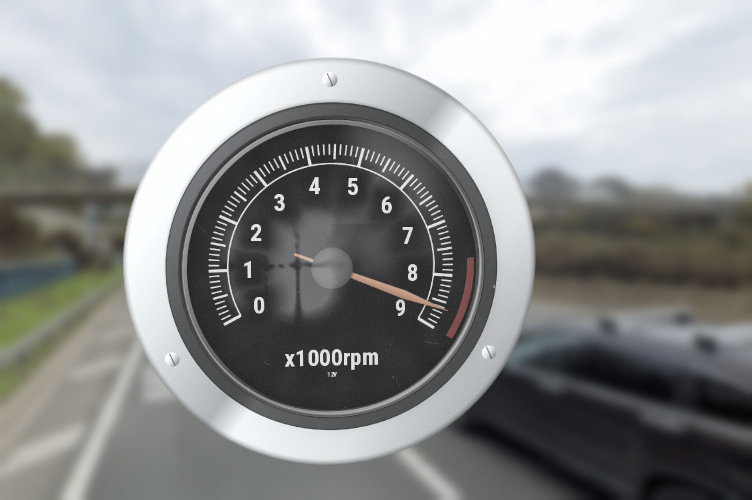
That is 8600 rpm
